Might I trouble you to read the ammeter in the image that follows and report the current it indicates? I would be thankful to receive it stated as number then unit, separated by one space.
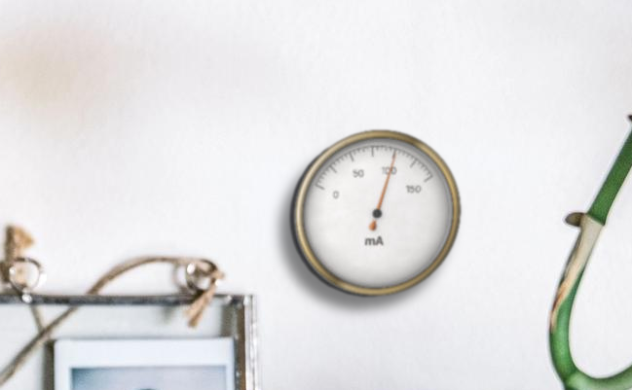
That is 100 mA
